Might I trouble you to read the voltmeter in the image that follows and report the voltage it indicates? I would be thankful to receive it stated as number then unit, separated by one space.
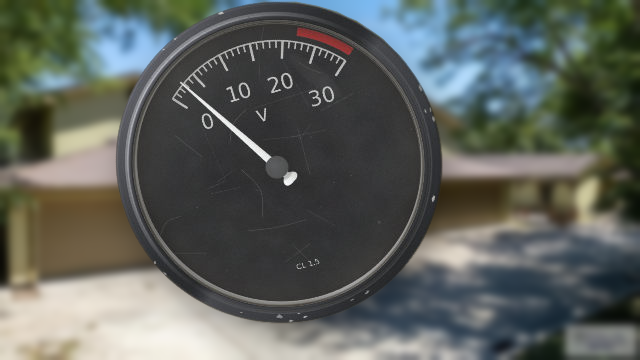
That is 3 V
